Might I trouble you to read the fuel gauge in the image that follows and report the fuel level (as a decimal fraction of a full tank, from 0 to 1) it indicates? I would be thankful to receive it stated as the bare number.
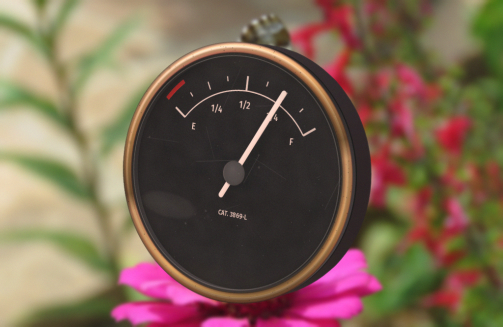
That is 0.75
